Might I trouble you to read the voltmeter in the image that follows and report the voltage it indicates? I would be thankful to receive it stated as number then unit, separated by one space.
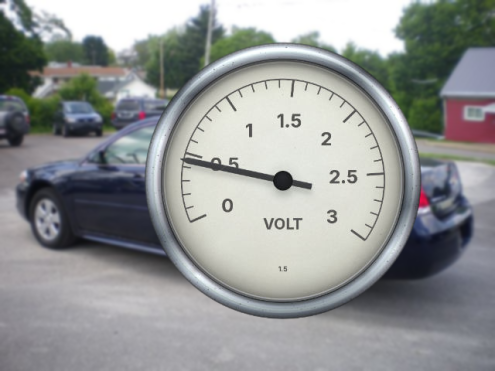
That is 0.45 V
